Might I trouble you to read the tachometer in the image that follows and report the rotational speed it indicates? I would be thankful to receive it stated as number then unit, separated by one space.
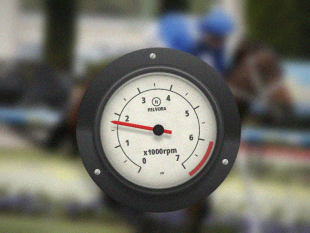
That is 1750 rpm
